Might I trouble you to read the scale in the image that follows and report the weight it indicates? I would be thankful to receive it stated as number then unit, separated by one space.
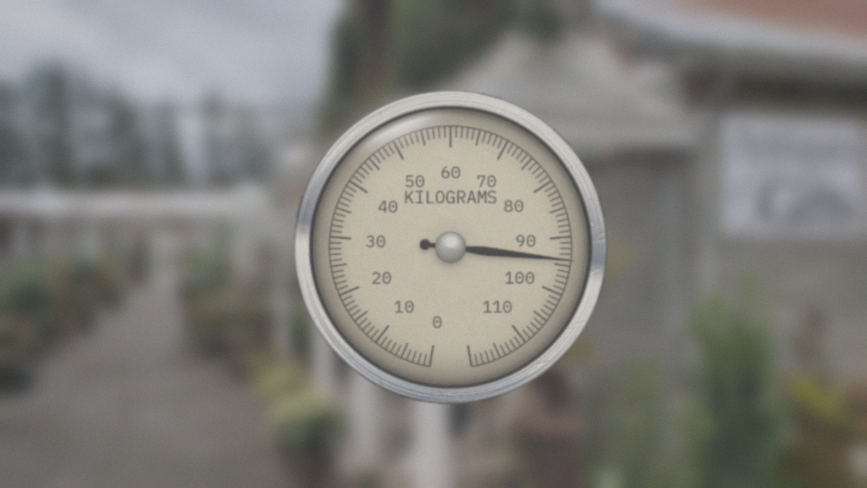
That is 94 kg
